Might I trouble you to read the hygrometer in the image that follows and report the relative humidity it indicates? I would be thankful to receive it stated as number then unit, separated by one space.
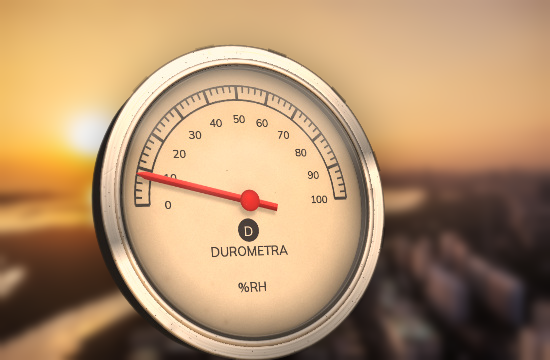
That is 8 %
